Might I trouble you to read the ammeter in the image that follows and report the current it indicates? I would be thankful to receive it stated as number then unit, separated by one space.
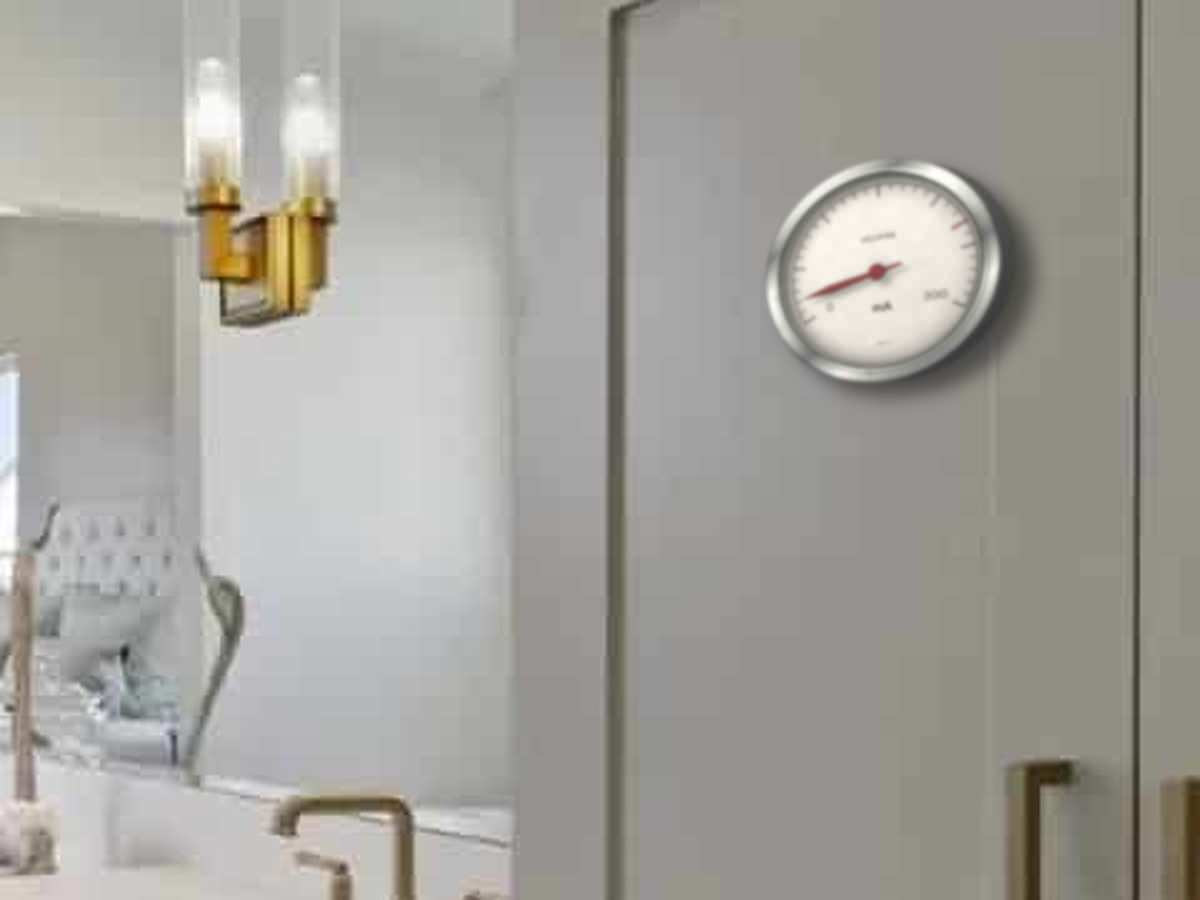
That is 20 mA
